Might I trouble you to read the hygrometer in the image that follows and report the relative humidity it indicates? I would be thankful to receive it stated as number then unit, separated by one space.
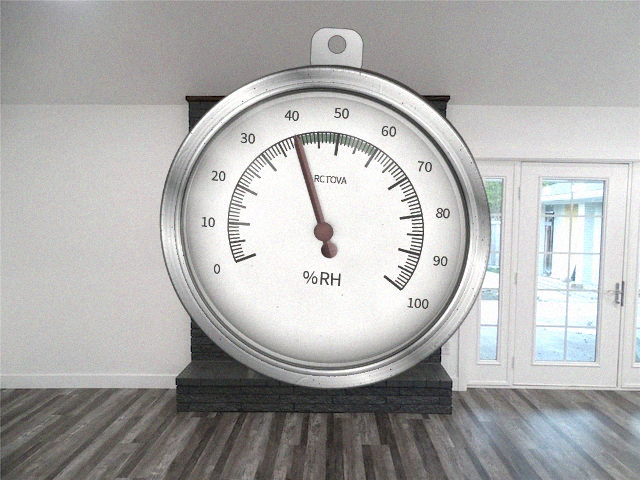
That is 40 %
